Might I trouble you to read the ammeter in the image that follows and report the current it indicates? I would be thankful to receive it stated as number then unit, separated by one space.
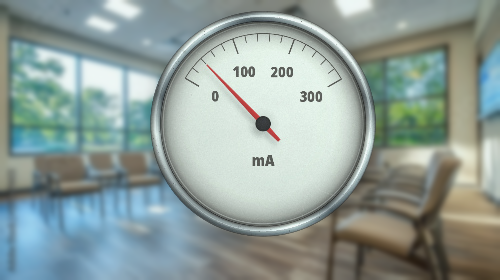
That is 40 mA
